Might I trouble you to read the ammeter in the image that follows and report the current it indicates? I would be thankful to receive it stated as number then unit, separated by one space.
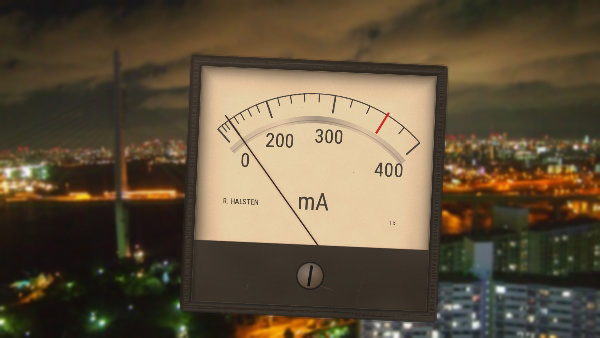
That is 100 mA
